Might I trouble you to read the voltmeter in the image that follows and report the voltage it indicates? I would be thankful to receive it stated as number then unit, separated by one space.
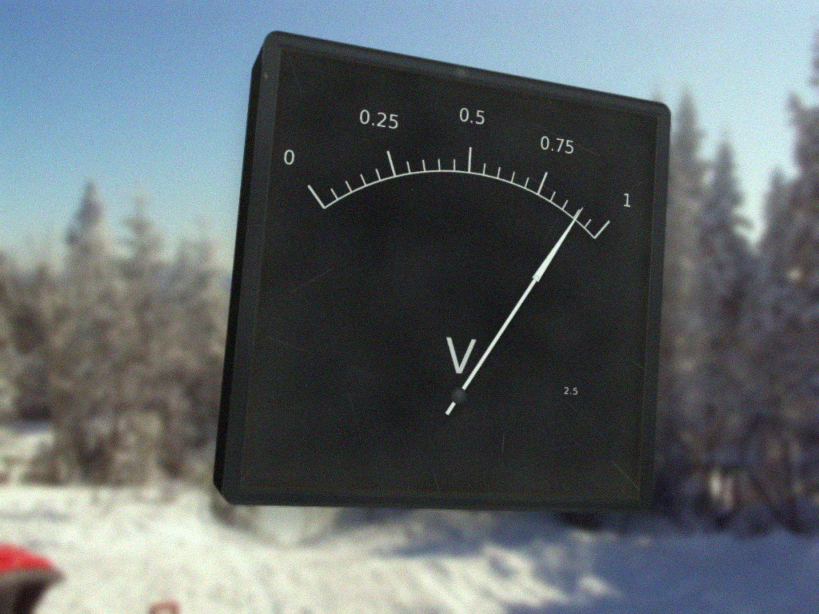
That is 0.9 V
